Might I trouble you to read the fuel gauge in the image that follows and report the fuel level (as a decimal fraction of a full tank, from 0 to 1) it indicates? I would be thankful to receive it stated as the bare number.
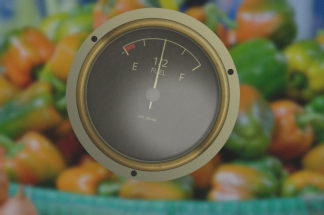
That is 0.5
